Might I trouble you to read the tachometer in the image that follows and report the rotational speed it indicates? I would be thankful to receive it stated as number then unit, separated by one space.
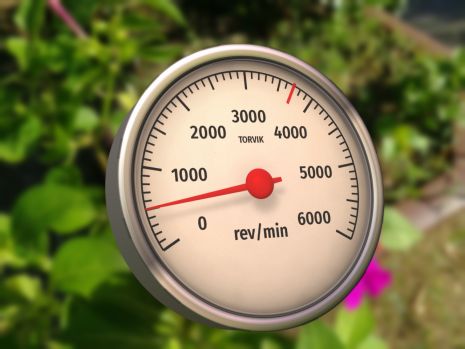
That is 500 rpm
